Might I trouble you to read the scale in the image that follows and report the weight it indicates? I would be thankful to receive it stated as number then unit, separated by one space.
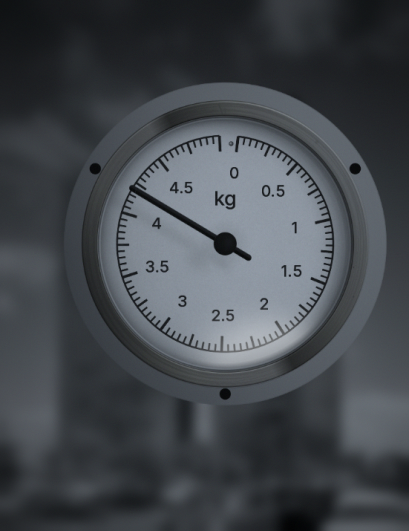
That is 4.2 kg
